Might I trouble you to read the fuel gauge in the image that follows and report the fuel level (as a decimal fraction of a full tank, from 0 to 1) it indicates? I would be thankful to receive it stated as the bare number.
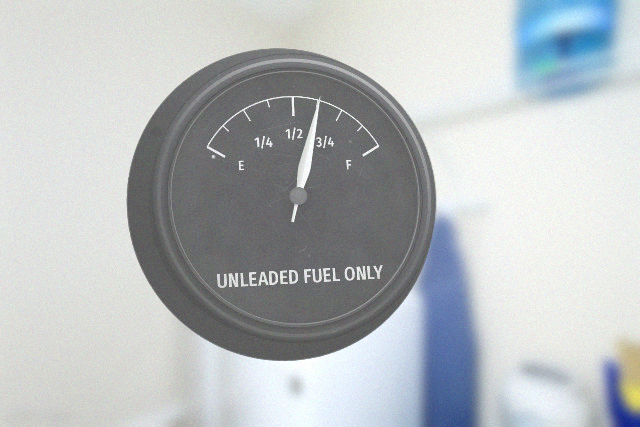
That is 0.625
